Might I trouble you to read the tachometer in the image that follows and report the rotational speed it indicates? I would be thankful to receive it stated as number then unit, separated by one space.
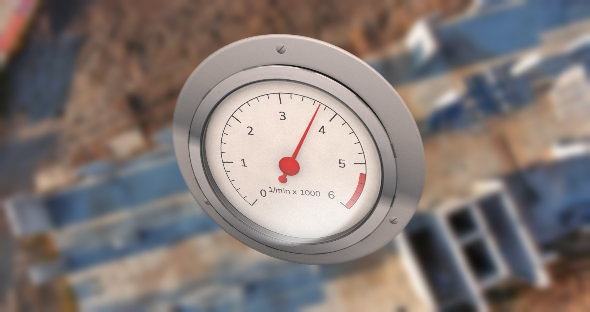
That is 3700 rpm
